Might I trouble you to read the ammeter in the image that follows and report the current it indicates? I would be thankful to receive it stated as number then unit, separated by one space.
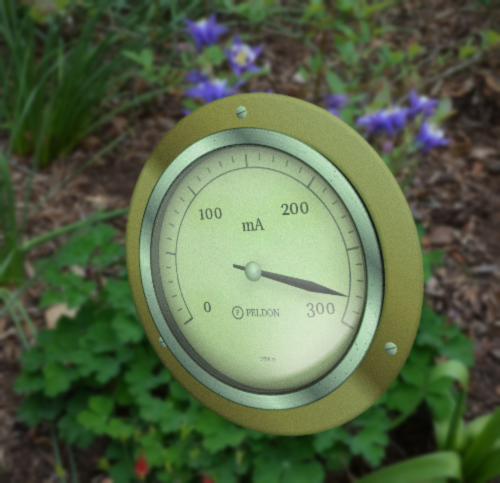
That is 280 mA
